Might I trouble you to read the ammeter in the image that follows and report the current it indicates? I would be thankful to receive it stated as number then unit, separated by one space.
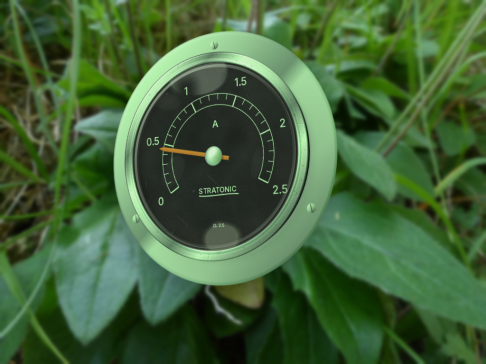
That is 0.45 A
